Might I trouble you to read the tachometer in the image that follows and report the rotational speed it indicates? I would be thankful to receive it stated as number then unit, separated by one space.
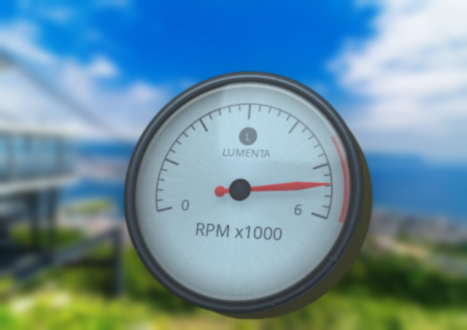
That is 5400 rpm
